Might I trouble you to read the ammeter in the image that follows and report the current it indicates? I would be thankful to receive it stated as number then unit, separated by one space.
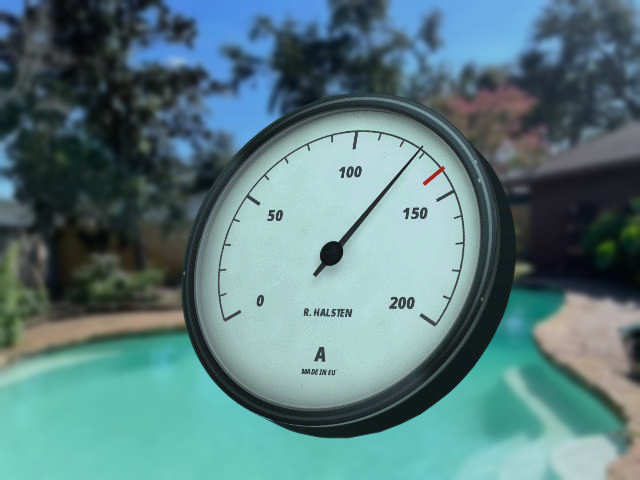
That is 130 A
